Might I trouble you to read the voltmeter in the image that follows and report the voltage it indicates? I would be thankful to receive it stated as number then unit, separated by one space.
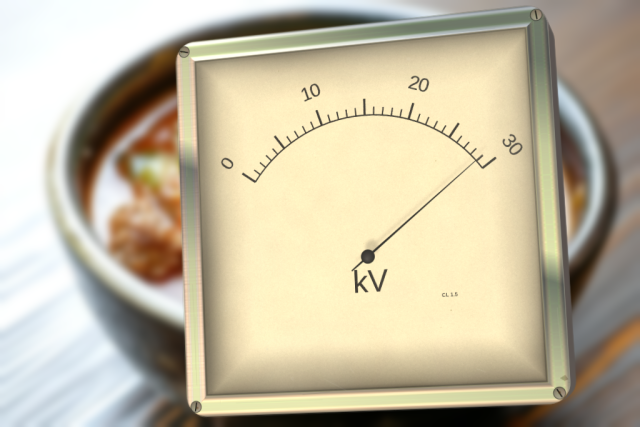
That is 29 kV
